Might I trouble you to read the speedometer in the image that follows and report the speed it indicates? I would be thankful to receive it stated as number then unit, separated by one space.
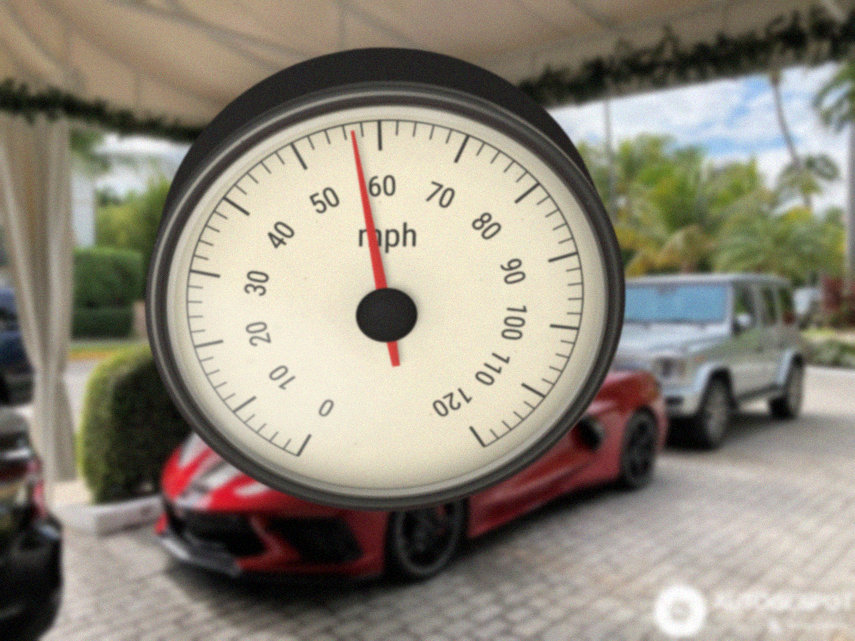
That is 57 mph
